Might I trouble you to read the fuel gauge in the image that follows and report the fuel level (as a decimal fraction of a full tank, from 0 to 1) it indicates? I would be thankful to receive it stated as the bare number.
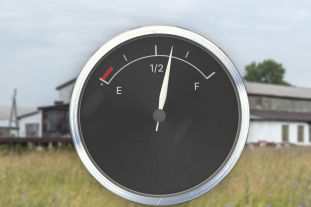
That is 0.625
